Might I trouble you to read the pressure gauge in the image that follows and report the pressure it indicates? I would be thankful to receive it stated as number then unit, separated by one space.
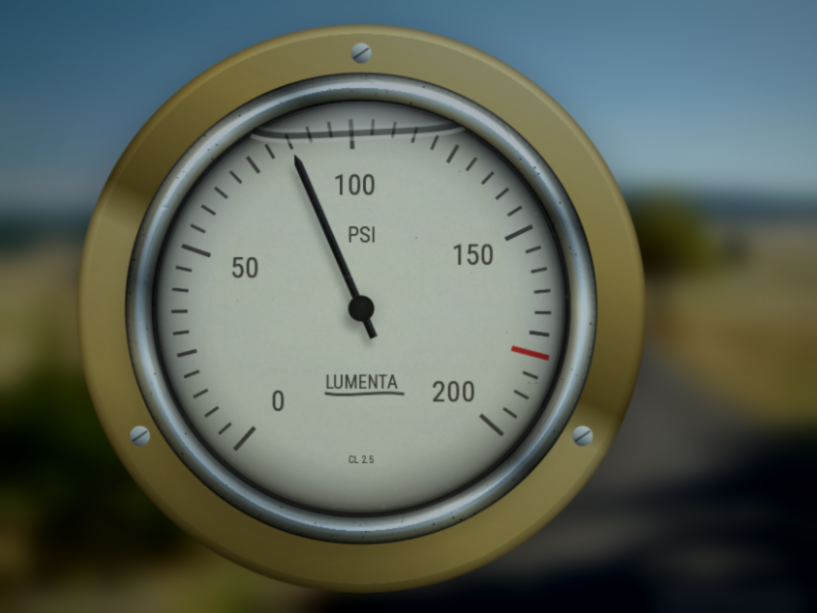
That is 85 psi
